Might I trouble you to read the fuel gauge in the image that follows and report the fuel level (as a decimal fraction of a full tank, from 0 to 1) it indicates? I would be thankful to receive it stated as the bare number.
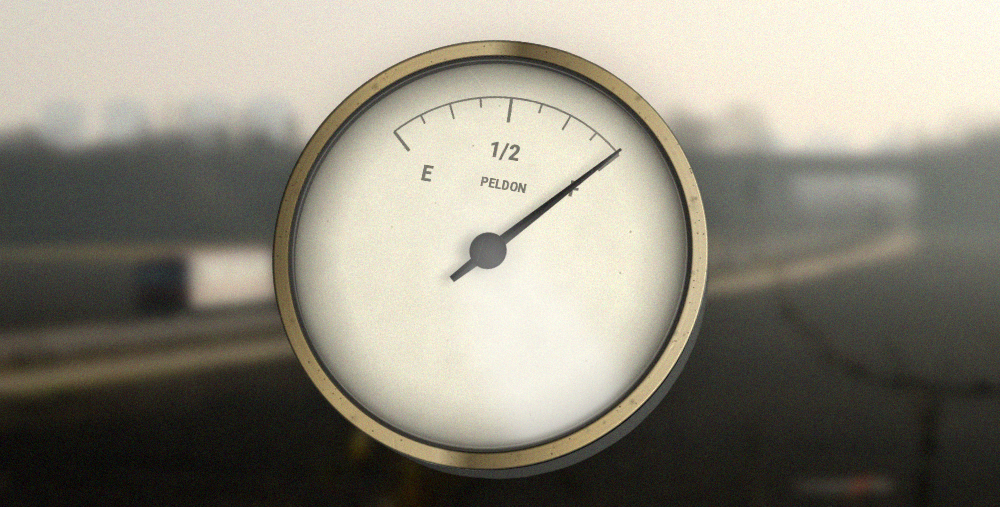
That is 1
